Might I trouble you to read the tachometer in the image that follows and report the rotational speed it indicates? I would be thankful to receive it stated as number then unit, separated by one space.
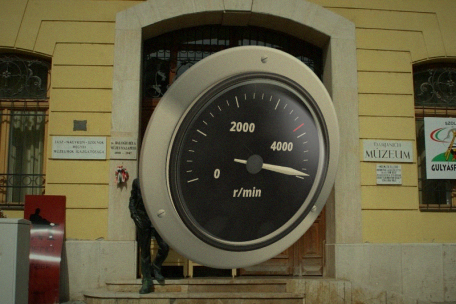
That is 4900 rpm
